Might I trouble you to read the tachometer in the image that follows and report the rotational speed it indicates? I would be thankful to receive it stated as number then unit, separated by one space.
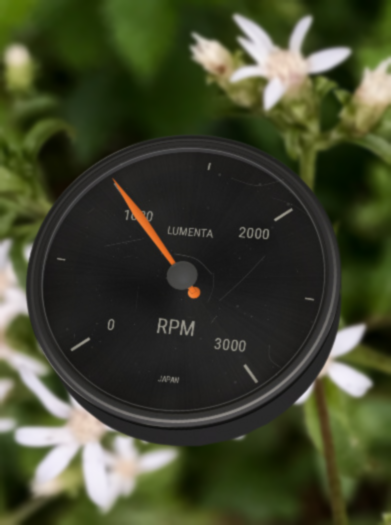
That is 1000 rpm
